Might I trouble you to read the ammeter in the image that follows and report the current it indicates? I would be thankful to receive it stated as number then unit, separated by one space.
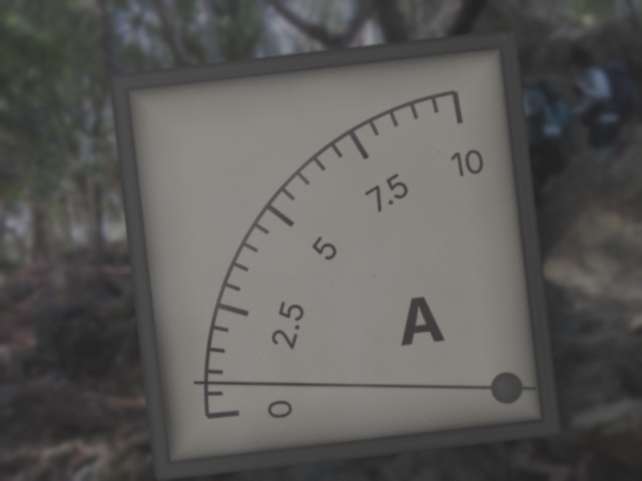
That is 0.75 A
